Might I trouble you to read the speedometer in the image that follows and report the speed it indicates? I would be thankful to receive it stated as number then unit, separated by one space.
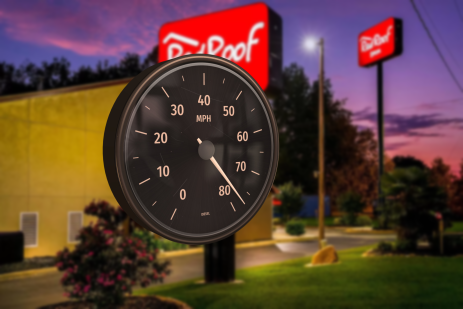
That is 77.5 mph
